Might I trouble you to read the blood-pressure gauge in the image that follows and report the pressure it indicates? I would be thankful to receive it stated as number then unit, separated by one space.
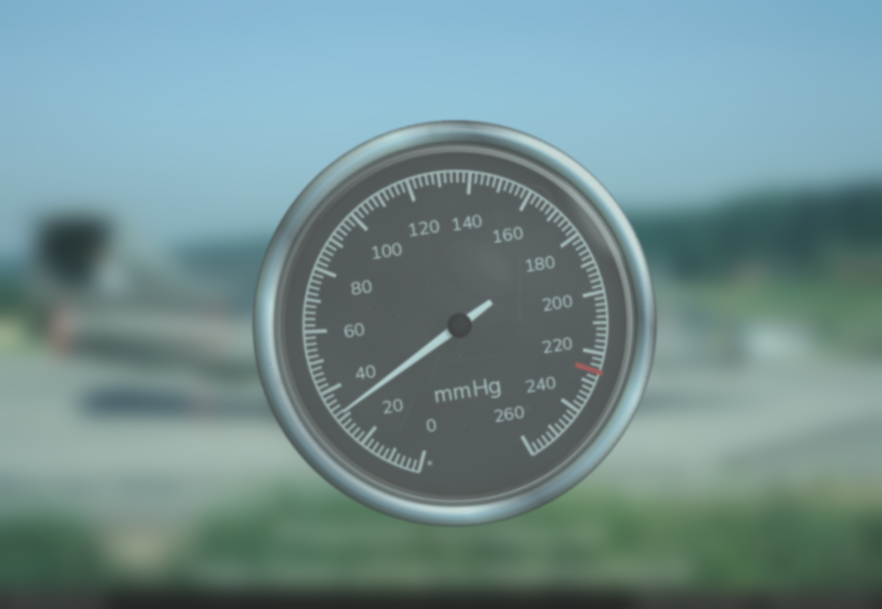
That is 32 mmHg
